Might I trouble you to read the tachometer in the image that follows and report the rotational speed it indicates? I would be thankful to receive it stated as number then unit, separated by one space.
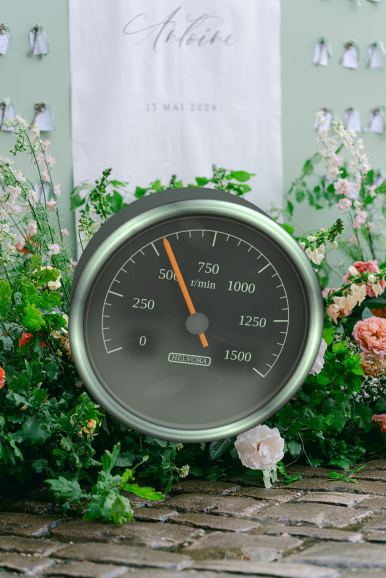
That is 550 rpm
